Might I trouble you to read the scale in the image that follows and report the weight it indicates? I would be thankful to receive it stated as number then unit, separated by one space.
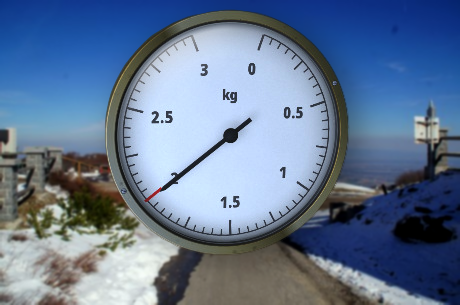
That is 2 kg
